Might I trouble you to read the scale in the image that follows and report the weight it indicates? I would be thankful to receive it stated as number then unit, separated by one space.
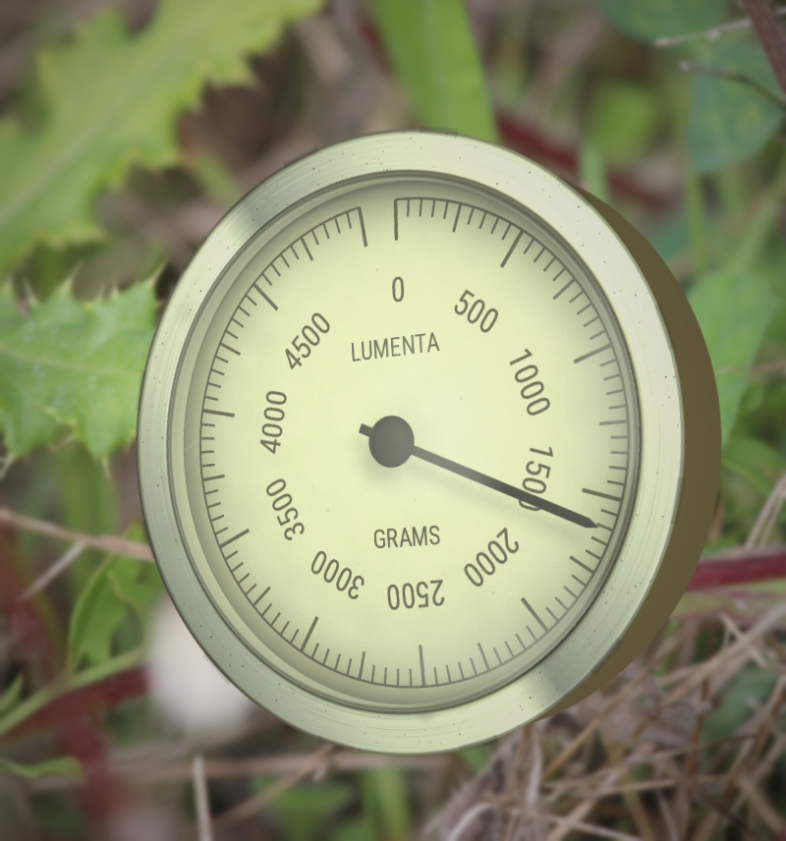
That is 1600 g
